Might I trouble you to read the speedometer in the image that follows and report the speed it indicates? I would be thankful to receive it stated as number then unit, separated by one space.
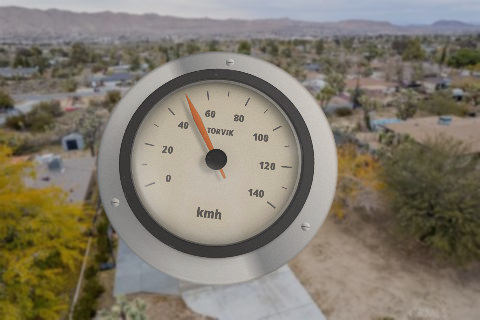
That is 50 km/h
